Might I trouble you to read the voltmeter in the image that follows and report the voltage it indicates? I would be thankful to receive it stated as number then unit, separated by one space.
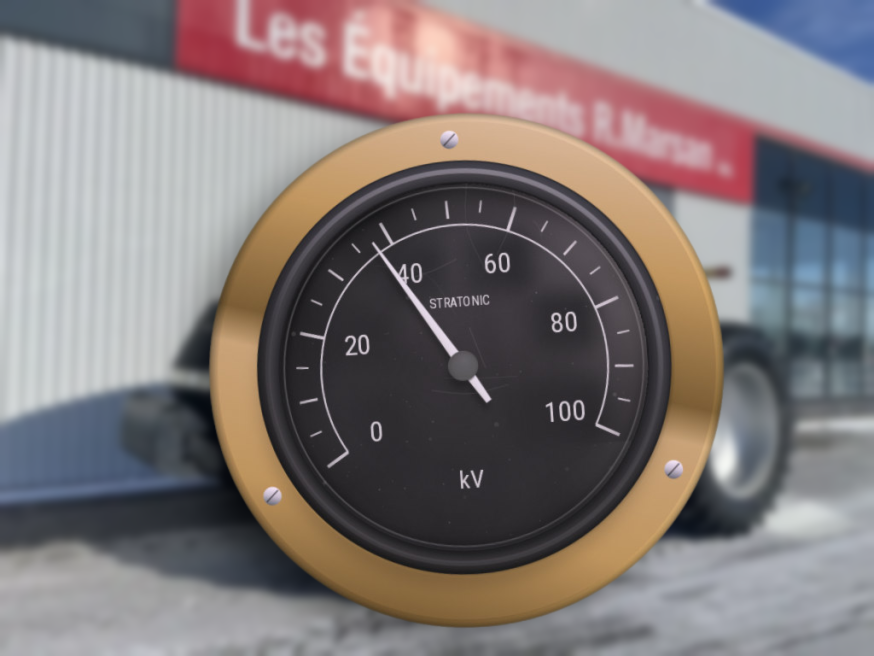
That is 37.5 kV
